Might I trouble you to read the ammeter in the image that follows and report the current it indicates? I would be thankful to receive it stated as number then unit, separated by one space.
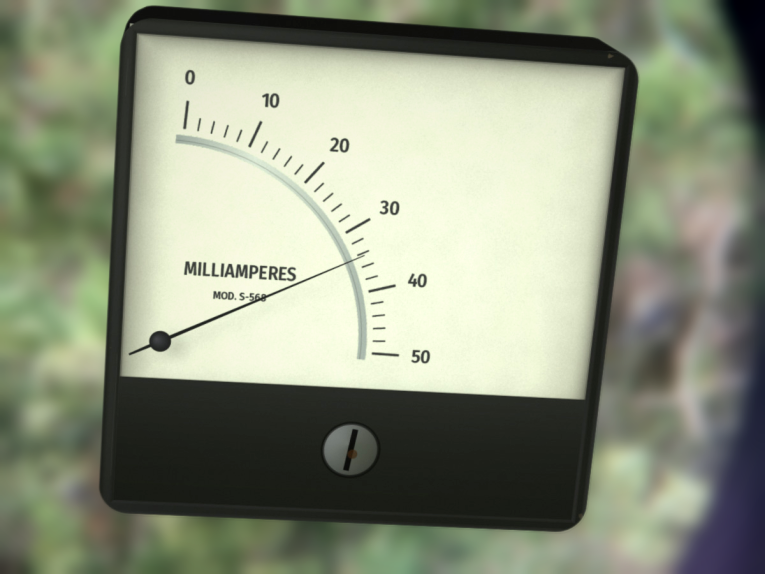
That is 34 mA
